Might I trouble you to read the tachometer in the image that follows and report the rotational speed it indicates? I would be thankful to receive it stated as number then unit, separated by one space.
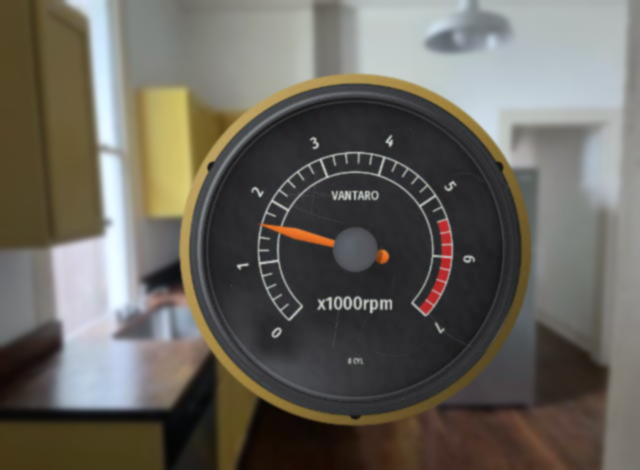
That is 1600 rpm
